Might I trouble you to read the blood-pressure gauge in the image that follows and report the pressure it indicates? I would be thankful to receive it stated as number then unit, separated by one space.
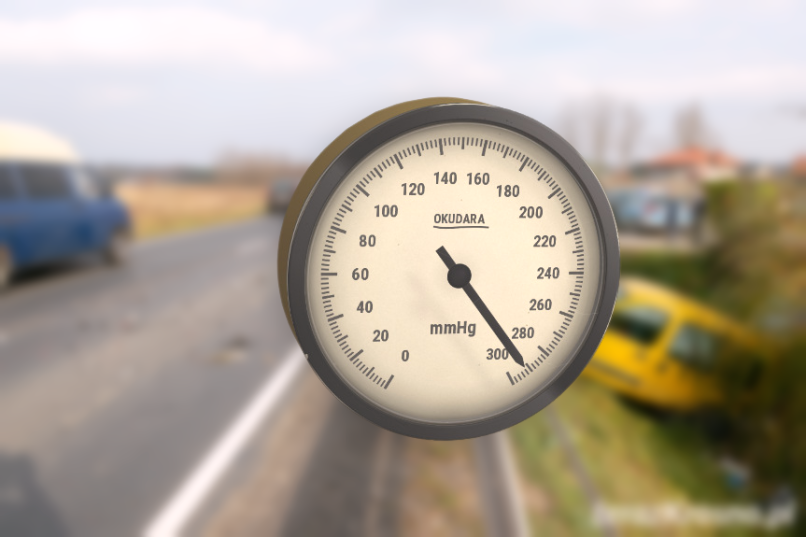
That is 292 mmHg
